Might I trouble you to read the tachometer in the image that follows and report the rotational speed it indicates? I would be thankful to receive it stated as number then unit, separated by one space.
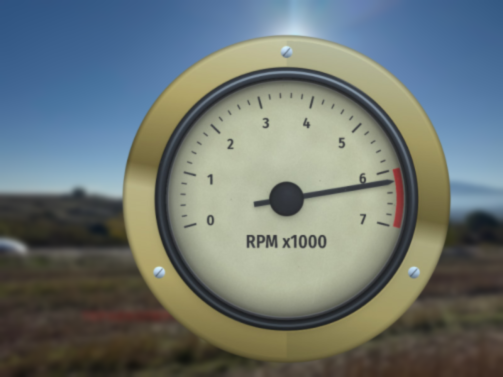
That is 6200 rpm
